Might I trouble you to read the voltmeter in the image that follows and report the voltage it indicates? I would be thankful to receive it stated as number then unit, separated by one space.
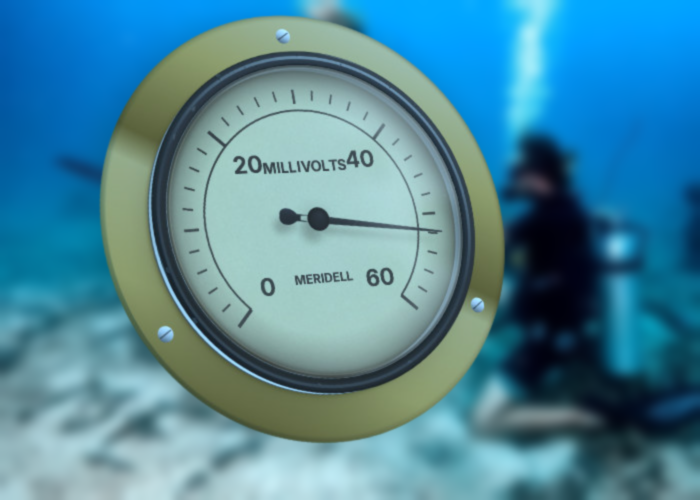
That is 52 mV
